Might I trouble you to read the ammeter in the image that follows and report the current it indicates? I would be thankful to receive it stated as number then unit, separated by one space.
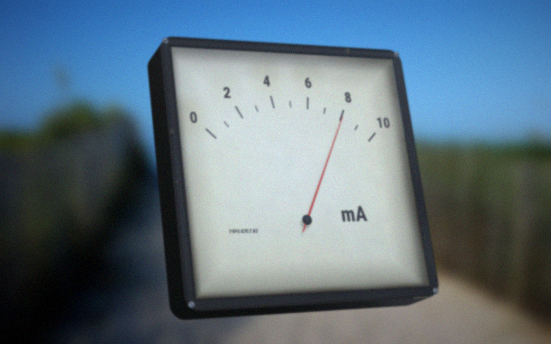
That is 8 mA
